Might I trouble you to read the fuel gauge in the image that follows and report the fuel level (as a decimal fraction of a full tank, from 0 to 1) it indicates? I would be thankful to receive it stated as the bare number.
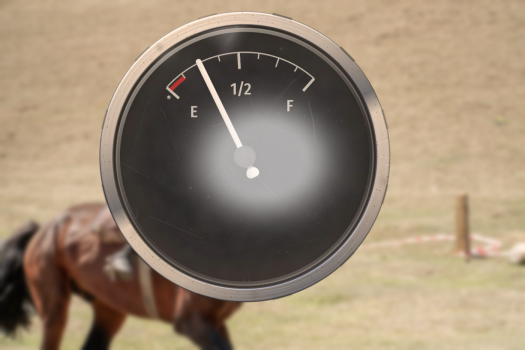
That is 0.25
